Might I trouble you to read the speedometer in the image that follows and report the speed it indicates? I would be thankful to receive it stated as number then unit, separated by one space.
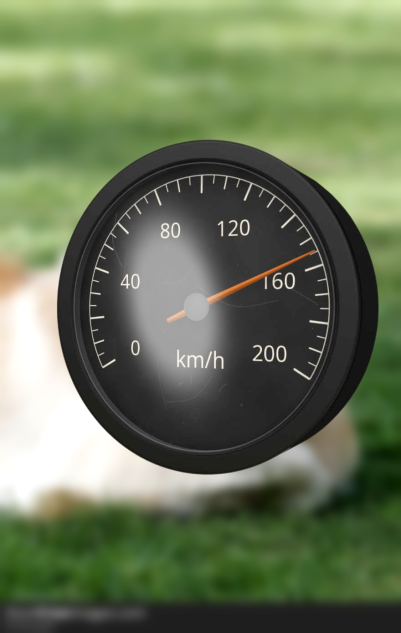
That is 155 km/h
